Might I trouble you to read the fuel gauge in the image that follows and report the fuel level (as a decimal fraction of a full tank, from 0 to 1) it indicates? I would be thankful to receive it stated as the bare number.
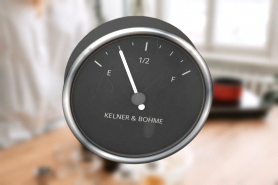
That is 0.25
